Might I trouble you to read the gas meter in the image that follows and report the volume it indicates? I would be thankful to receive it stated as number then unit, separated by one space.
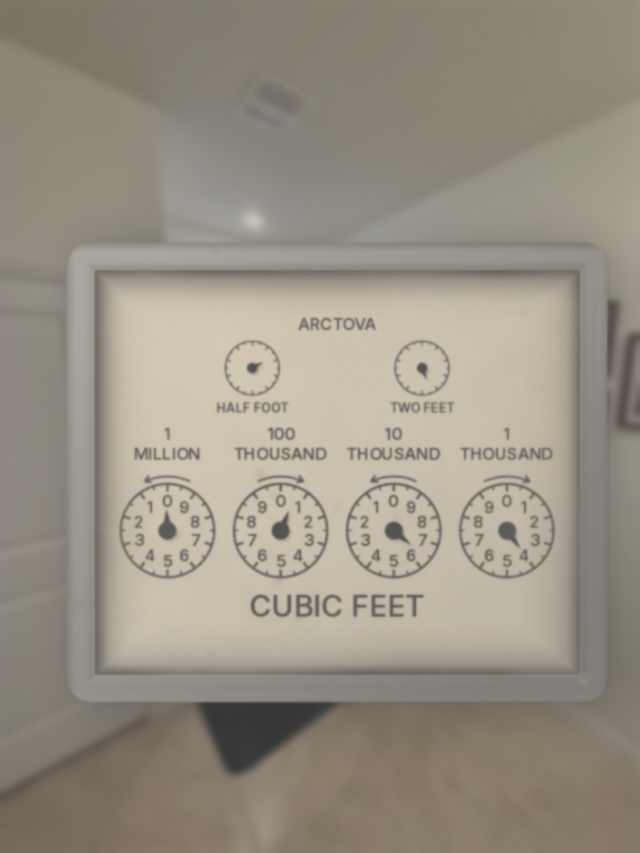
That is 6400 ft³
